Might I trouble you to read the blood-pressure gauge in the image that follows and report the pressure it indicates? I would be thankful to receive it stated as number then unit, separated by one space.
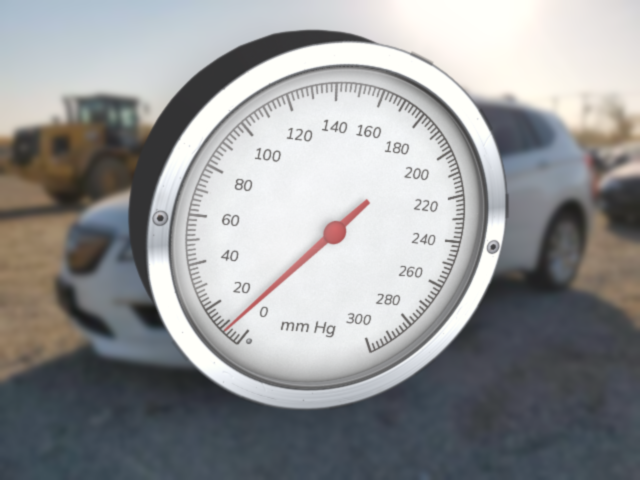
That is 10 mmHg
